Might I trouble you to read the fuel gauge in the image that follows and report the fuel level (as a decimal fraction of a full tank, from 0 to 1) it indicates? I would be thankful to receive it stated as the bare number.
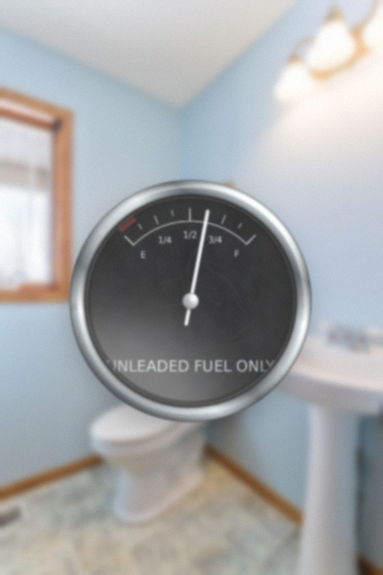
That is 0.625
